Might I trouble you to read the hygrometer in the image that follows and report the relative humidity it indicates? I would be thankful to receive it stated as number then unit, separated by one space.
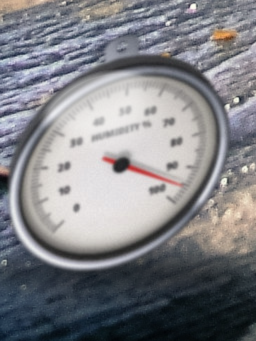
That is 95 %
